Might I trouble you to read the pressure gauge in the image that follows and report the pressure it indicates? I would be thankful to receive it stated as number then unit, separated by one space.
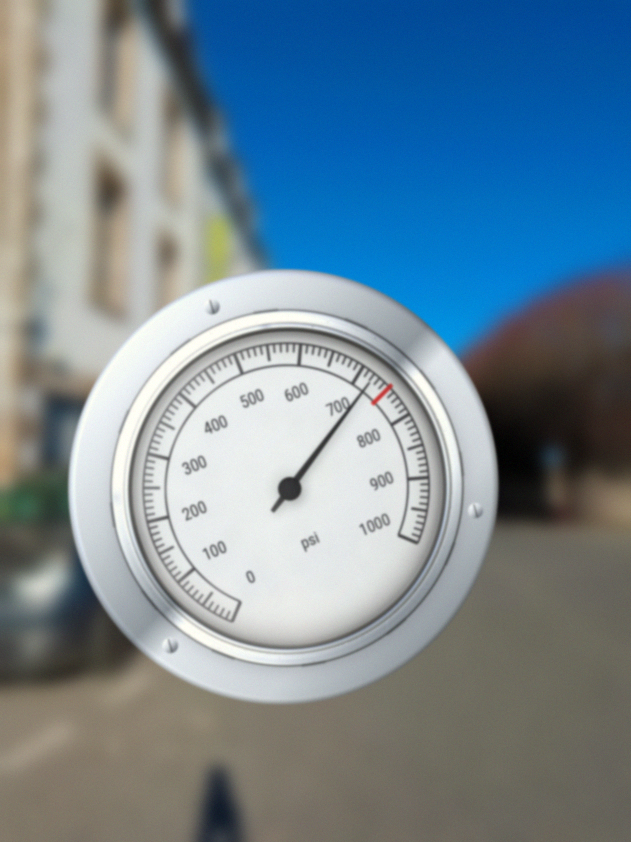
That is 720 psi
